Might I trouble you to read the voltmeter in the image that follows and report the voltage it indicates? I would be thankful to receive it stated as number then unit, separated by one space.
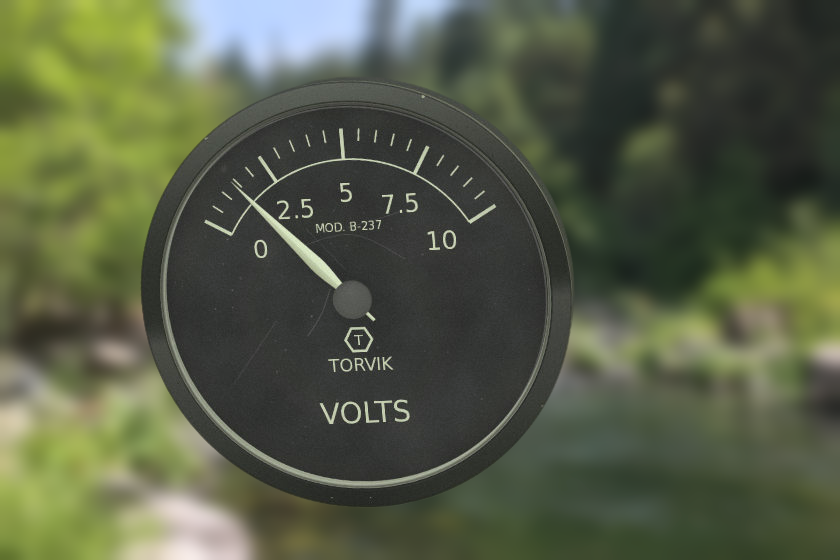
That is 1.5 V
